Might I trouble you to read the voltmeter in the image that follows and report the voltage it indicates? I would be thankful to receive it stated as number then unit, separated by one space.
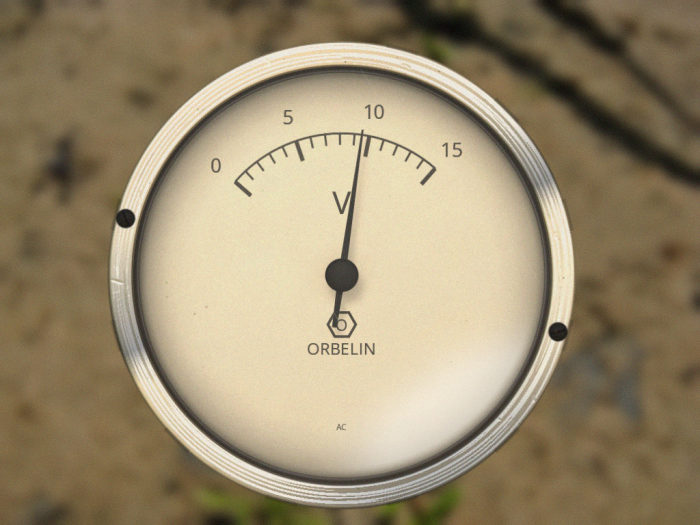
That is 9.5 V
